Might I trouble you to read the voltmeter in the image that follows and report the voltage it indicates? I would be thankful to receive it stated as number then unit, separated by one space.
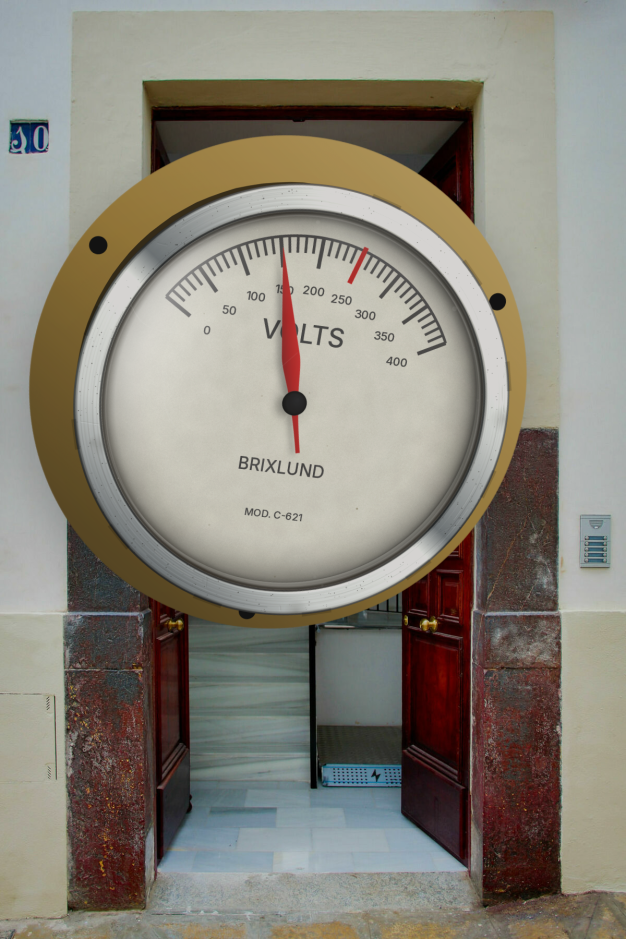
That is 150 V
